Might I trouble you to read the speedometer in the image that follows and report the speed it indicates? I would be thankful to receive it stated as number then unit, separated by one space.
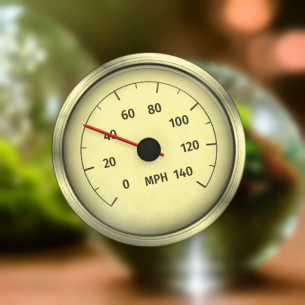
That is 40 mph
